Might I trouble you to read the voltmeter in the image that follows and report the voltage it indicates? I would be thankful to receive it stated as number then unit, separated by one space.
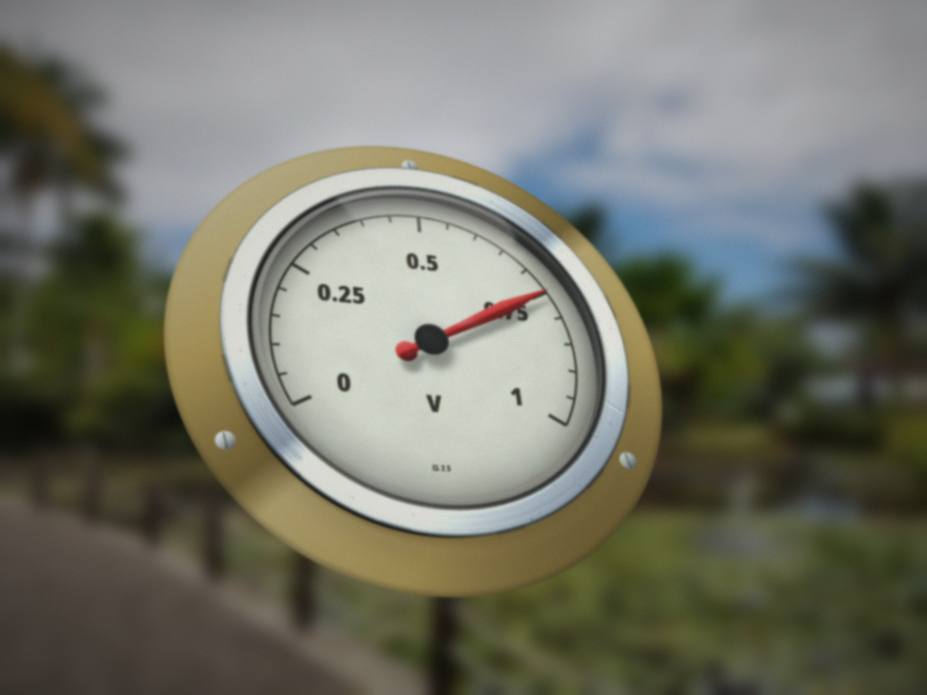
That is 0.75 V
